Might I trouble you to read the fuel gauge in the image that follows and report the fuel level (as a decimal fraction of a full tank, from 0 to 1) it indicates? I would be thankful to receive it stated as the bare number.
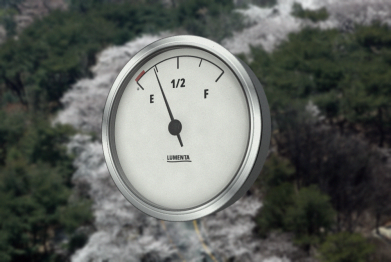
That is 0.25
